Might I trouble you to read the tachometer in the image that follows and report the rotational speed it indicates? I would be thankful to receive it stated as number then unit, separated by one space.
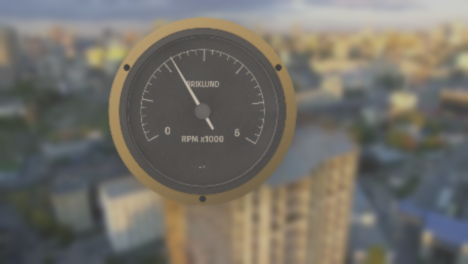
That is 2200 rpm
